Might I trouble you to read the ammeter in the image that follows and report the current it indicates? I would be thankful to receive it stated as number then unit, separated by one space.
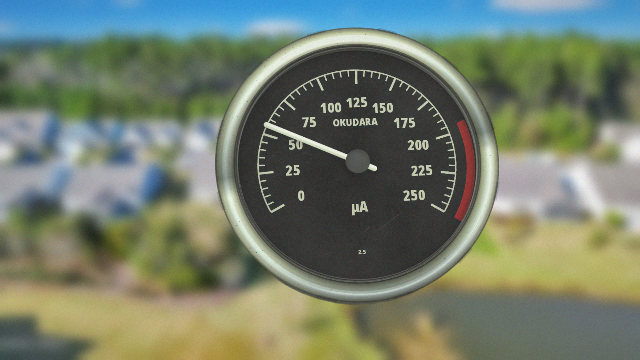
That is 55 µA
